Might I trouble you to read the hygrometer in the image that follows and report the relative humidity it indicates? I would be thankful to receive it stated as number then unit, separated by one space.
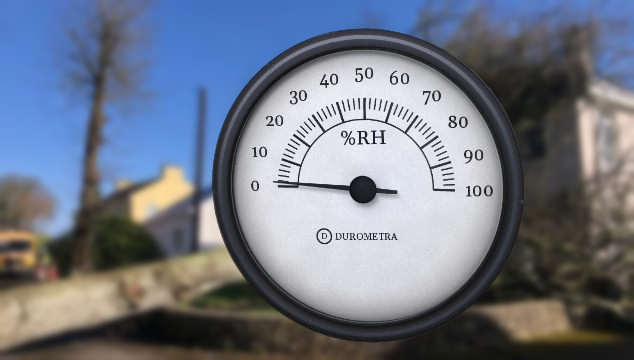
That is 2 %
